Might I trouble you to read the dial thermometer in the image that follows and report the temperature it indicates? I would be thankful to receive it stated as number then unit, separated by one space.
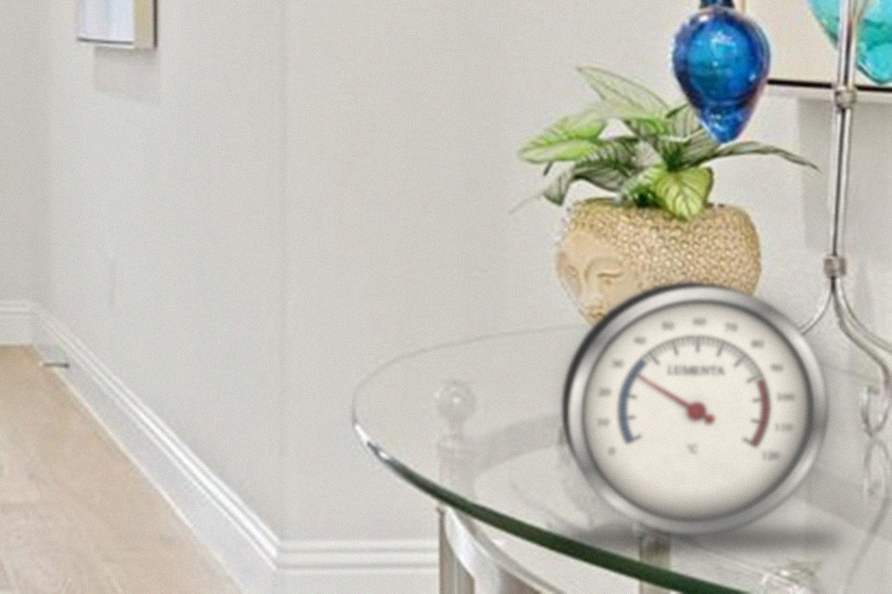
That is 30 °C
